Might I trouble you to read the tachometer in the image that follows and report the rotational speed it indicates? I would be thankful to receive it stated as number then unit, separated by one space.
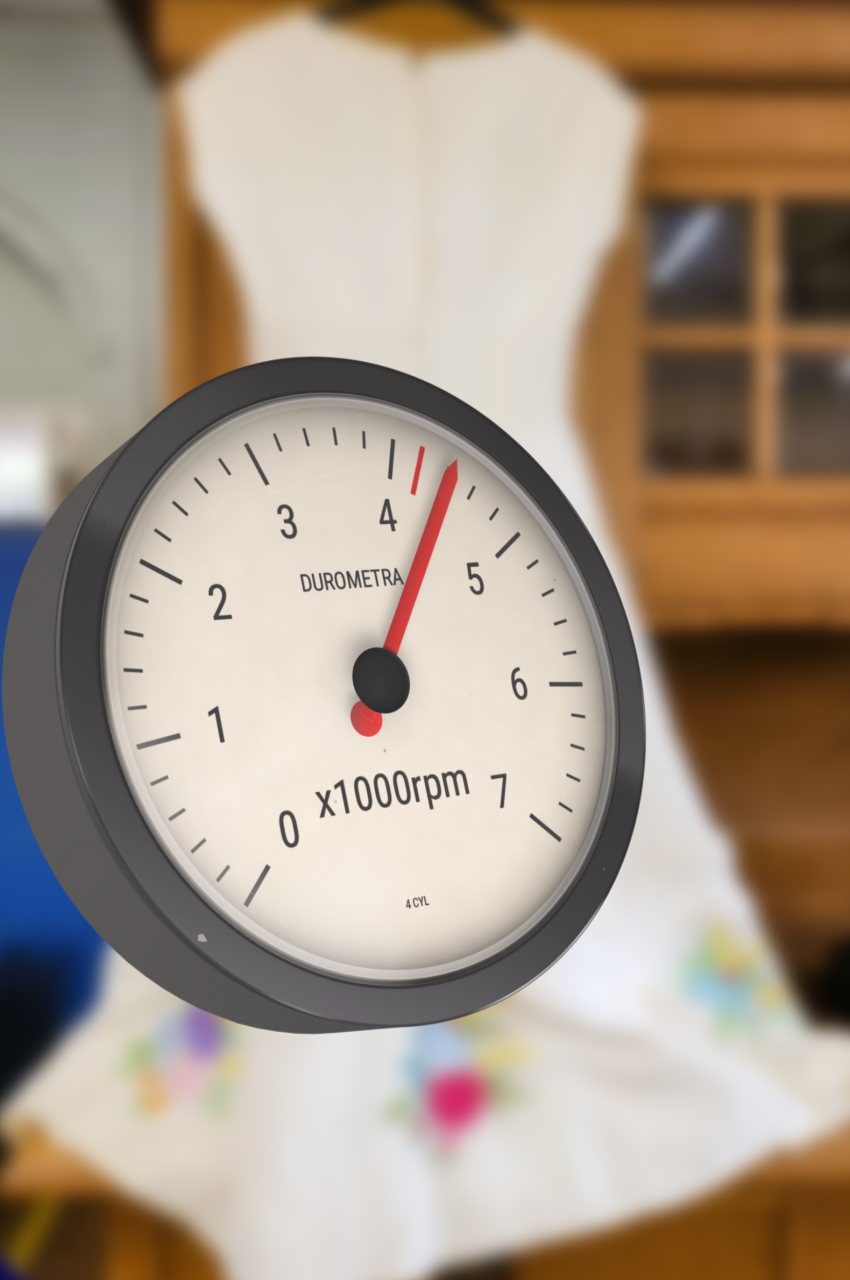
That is 4400 rpm
